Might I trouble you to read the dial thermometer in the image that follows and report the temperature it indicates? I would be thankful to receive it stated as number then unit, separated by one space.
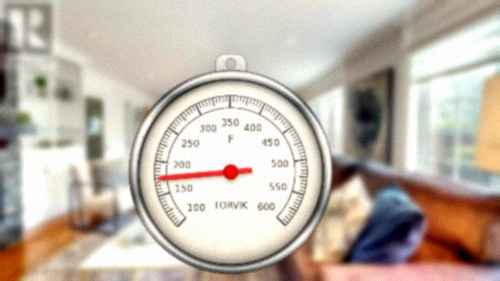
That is 175 °F
